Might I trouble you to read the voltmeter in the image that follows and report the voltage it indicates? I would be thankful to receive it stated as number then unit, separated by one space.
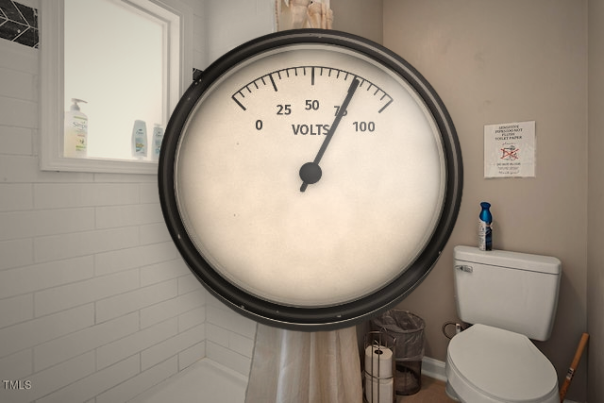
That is 77.5 V
